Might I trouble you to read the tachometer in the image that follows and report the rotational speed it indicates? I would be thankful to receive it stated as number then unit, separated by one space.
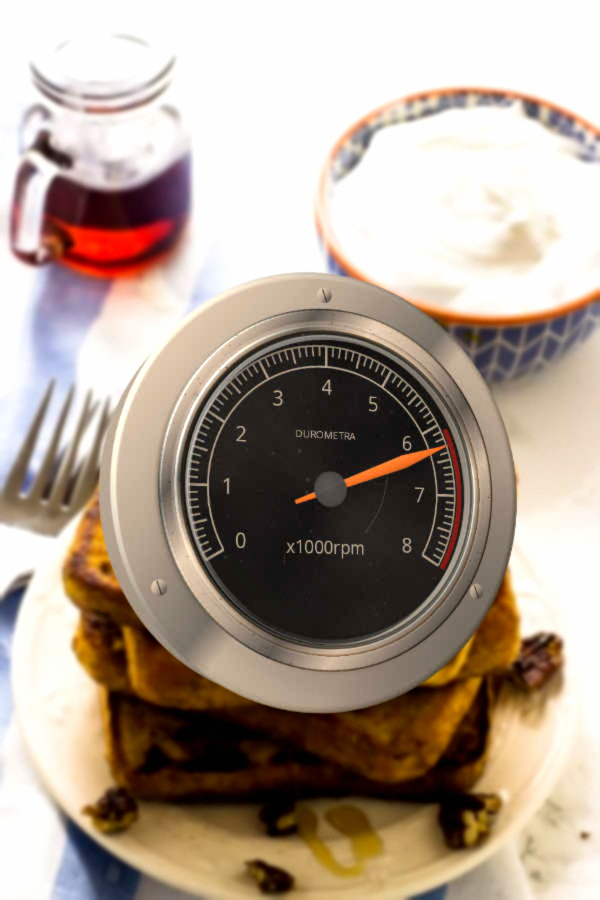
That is 6300 rpm
